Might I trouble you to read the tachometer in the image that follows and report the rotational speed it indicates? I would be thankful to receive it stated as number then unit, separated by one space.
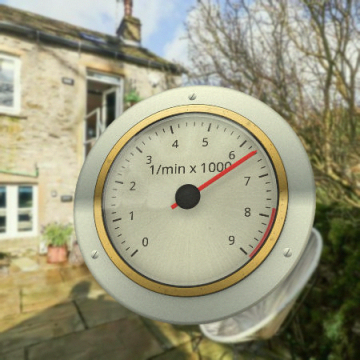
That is 6400 rpm
